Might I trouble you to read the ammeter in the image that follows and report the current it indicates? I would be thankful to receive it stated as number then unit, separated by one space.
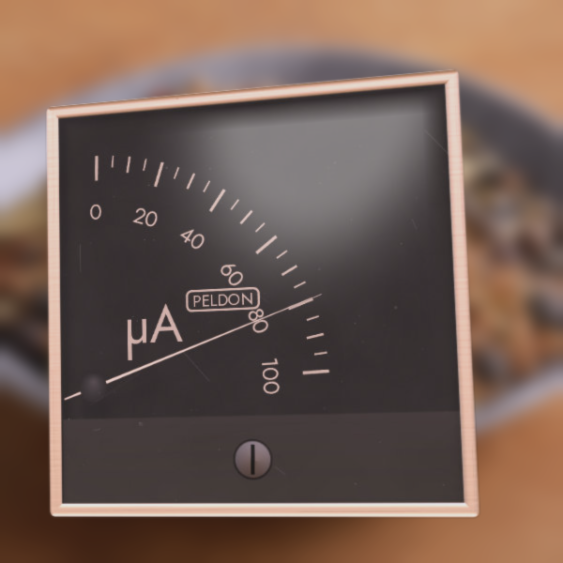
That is 80 µA
